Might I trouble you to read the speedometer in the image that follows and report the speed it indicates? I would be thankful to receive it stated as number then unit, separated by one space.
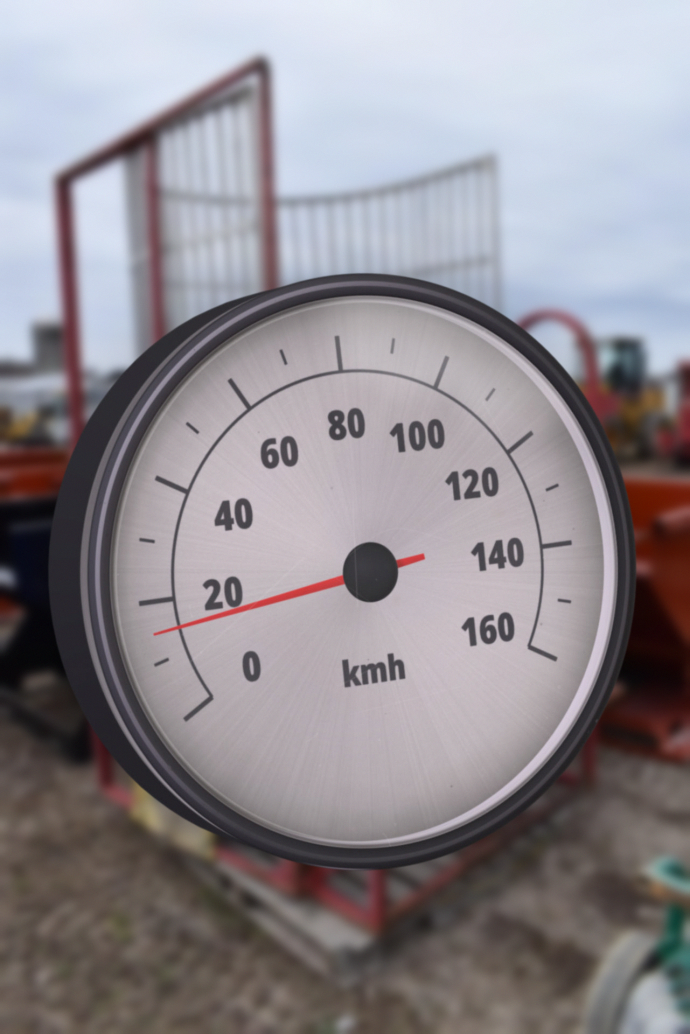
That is 15 km/h
